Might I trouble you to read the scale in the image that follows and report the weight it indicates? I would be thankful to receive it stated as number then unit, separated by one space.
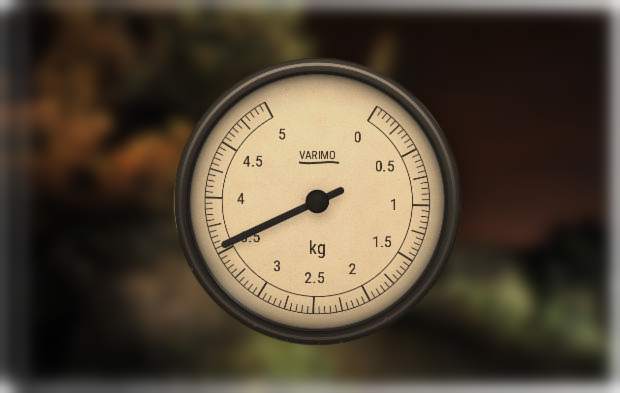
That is 3.55 kg
